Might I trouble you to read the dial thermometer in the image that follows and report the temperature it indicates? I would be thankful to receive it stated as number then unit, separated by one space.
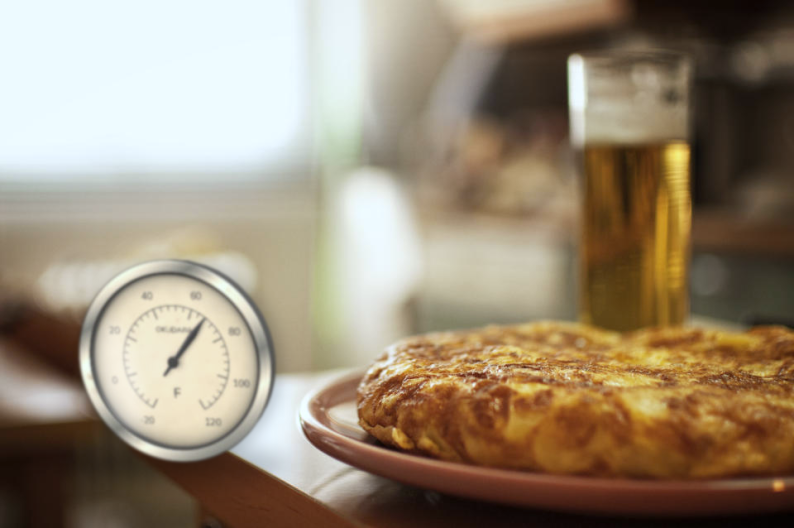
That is 68 °F
